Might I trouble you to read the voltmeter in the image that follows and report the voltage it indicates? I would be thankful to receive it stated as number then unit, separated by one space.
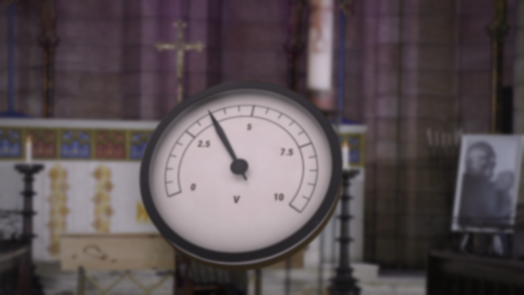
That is 3.5 V
